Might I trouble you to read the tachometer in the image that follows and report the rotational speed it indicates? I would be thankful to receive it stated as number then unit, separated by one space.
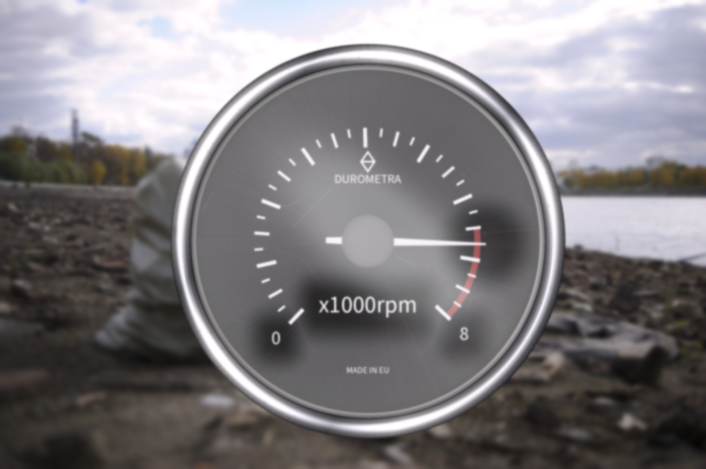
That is 6750 rpm
